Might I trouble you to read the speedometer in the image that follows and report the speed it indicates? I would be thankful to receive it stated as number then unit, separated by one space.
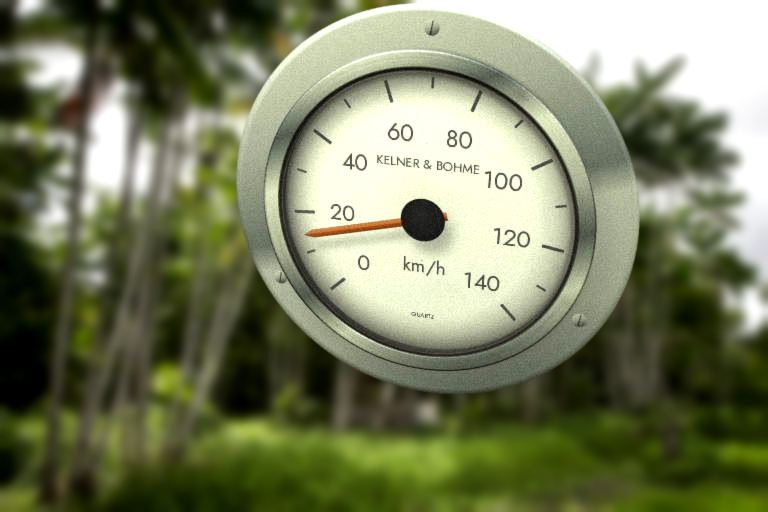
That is 15 km/h
